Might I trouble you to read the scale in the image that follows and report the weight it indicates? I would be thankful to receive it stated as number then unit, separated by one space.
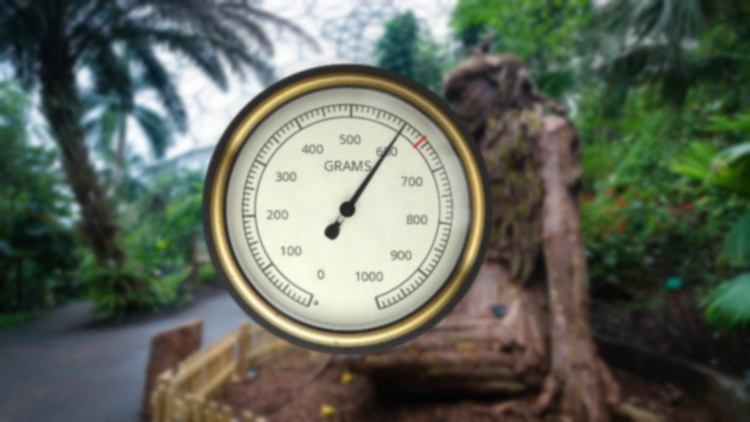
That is 600 g
